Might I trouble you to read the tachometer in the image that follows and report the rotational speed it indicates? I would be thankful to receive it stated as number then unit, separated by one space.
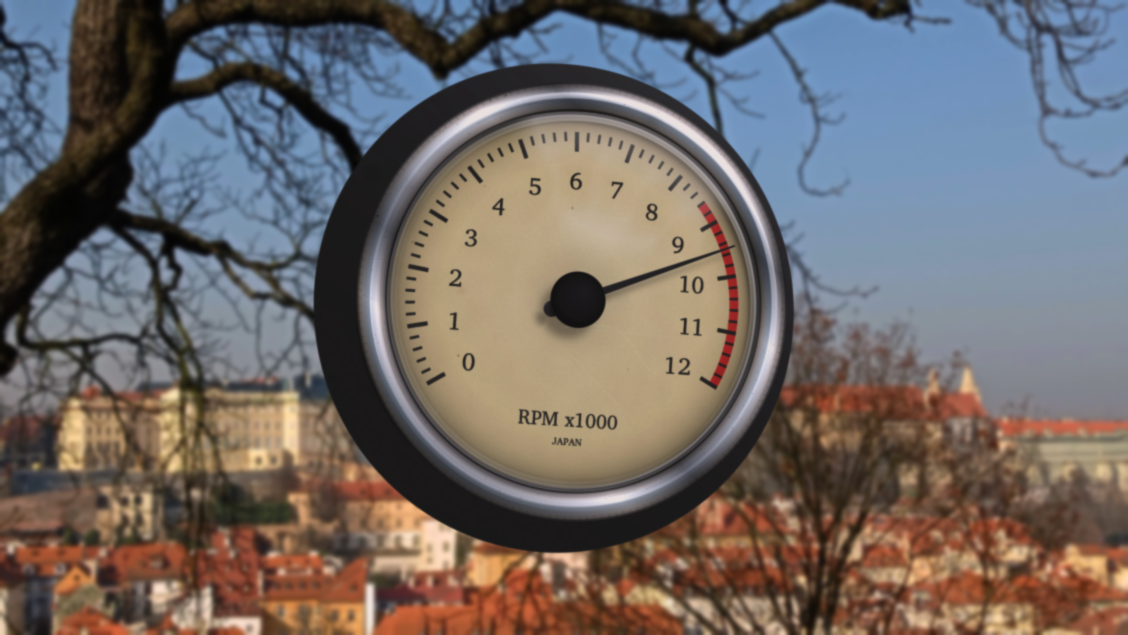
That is 9500 rpm
